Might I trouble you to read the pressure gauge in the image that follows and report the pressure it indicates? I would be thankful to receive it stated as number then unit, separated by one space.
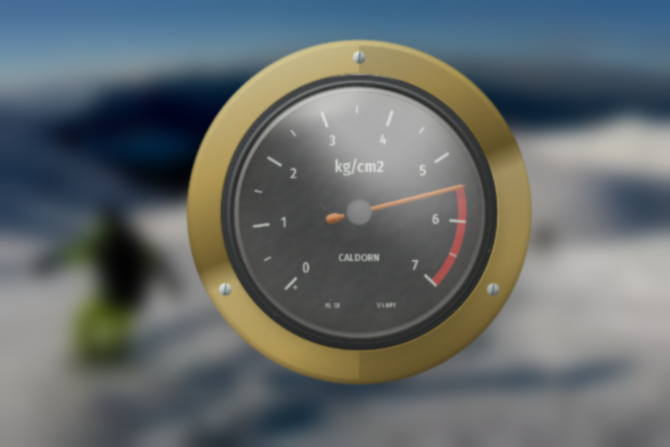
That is 5.5 kg/cm²
